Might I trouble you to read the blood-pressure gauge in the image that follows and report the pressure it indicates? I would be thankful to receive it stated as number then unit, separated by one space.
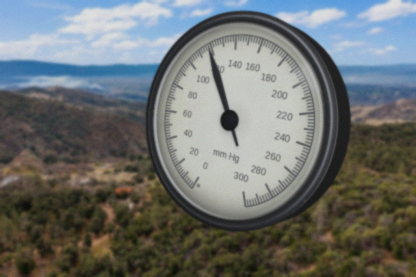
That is 120 mmHg
